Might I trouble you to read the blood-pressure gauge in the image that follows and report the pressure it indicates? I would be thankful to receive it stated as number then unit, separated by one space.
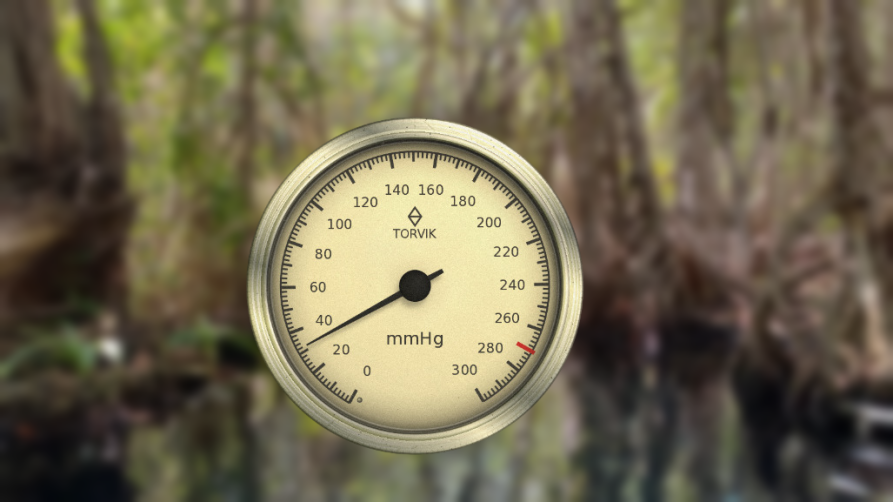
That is 32 mmHg
